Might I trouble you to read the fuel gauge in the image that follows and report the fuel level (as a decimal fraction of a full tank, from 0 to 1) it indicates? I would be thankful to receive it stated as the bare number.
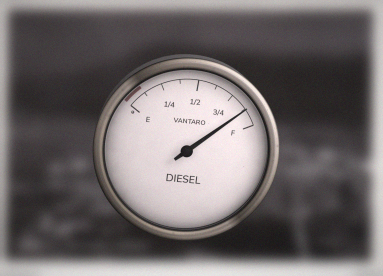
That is 0.875
